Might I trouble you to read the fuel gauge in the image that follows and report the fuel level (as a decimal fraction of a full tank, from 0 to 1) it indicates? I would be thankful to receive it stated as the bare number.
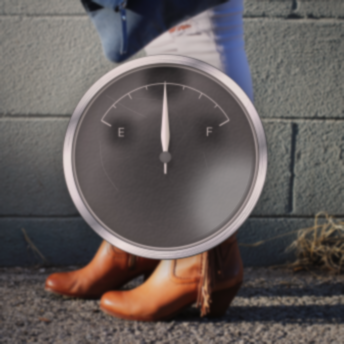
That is 0.5
